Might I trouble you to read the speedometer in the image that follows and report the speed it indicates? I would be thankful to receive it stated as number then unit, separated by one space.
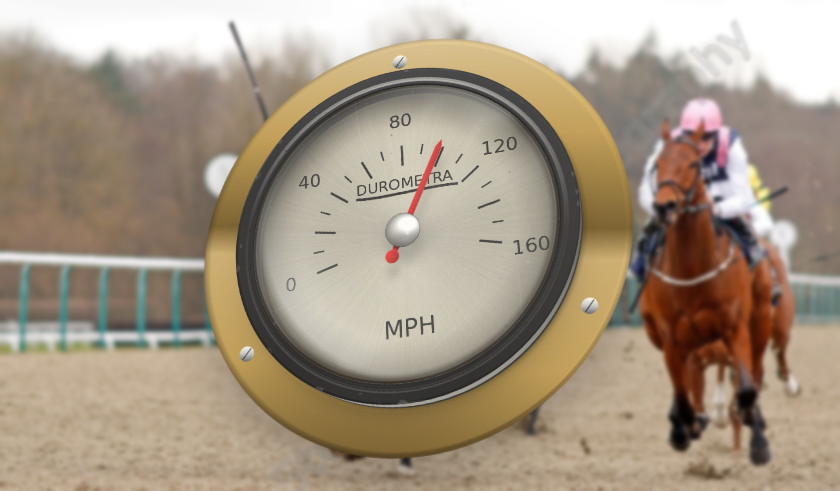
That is 100 mph
